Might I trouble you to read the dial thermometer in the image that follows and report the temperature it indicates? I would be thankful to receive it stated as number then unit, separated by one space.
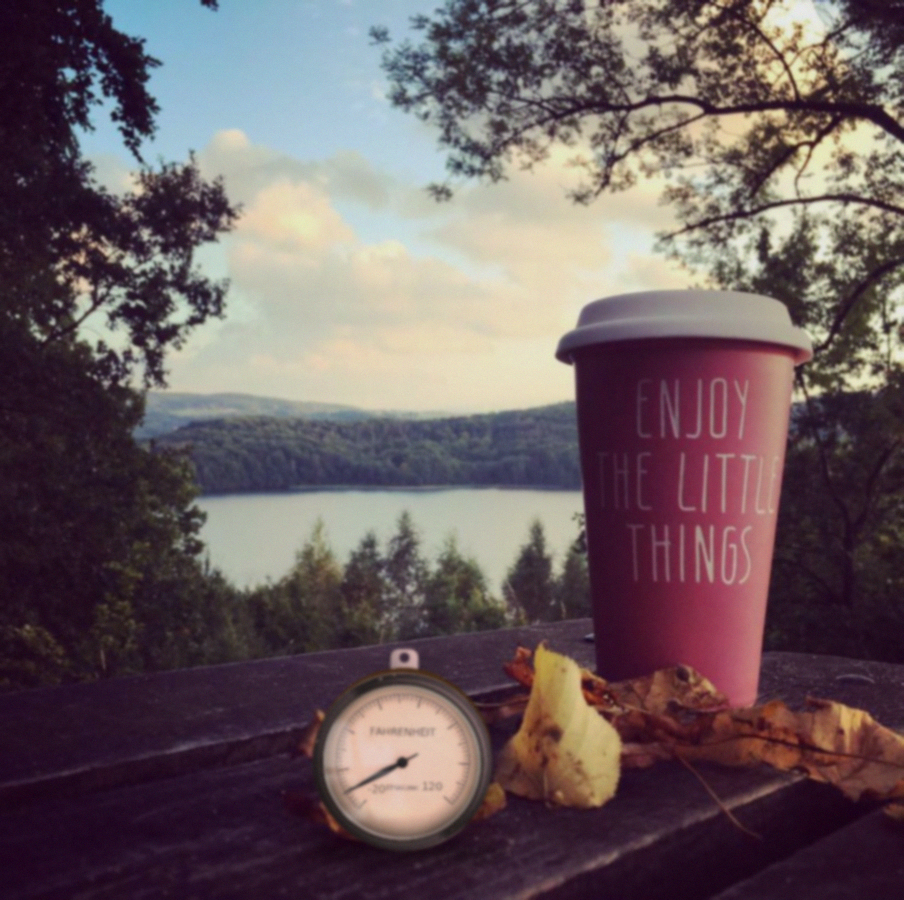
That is -10 °F
